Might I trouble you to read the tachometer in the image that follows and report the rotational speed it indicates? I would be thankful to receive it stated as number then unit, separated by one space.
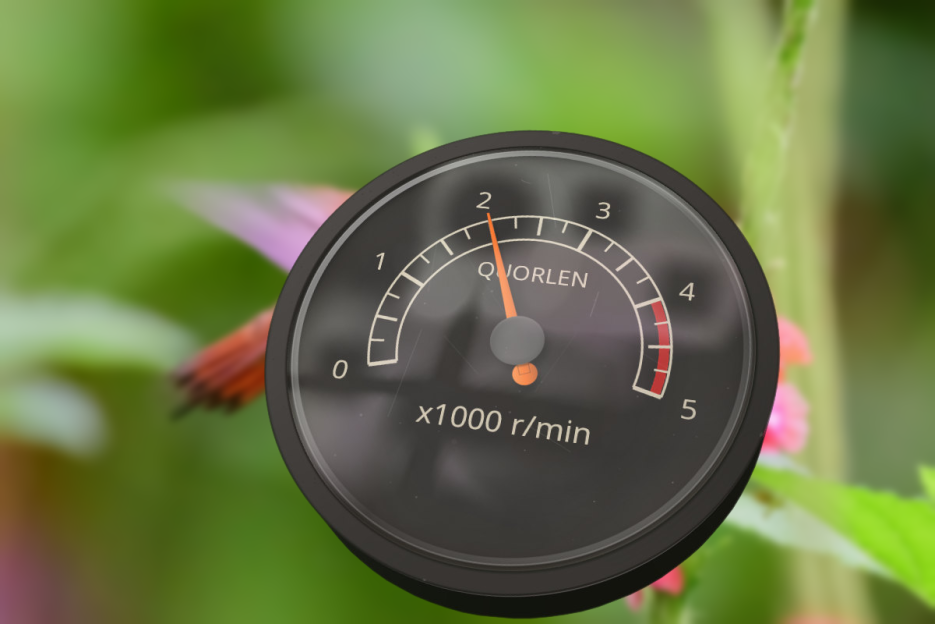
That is 2000 rpm
